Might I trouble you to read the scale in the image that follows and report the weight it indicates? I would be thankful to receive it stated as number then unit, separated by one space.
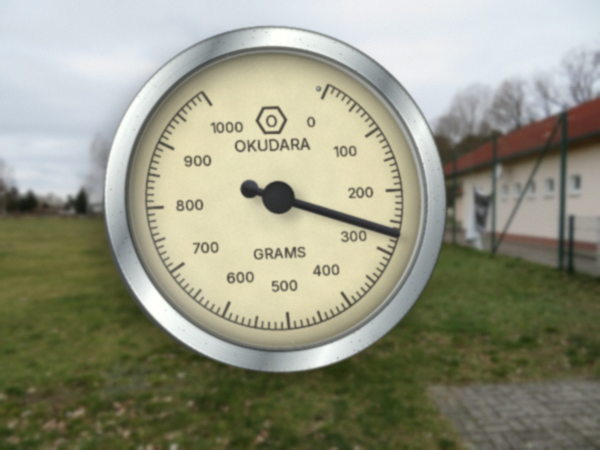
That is 270 g
